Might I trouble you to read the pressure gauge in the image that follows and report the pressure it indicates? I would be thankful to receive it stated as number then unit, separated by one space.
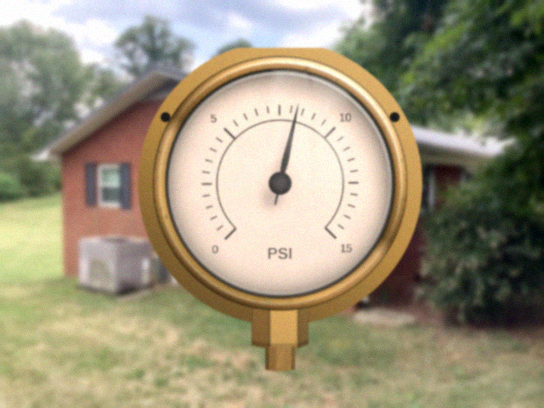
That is 8.25 psi
